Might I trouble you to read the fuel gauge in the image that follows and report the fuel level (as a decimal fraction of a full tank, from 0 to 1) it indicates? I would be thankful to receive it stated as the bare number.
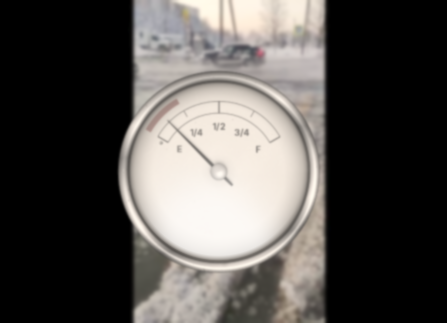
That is 0.125
